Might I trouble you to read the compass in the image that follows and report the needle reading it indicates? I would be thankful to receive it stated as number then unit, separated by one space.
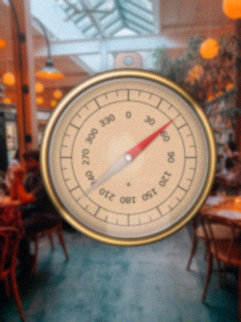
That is 50 °
